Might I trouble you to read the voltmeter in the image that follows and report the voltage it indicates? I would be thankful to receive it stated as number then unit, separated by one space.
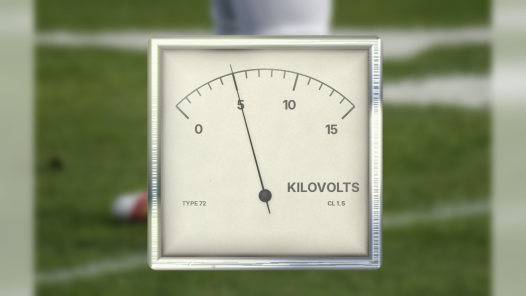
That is 5 kV
